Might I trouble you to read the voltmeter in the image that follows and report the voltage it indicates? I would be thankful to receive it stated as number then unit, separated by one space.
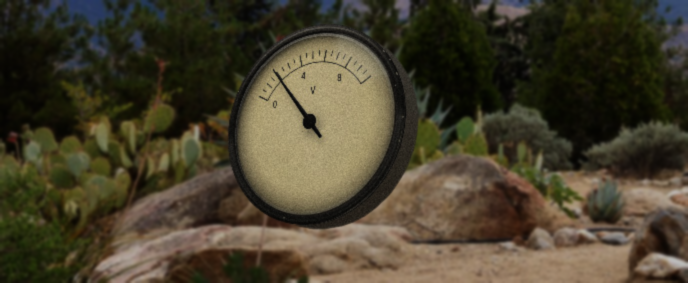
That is 2 V
